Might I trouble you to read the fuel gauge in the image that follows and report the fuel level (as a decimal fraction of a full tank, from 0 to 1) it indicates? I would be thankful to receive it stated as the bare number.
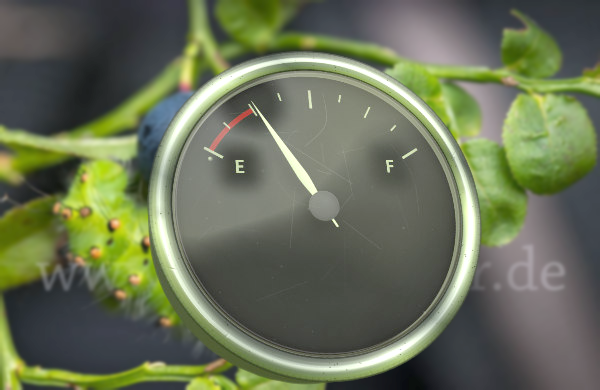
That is 0.25
